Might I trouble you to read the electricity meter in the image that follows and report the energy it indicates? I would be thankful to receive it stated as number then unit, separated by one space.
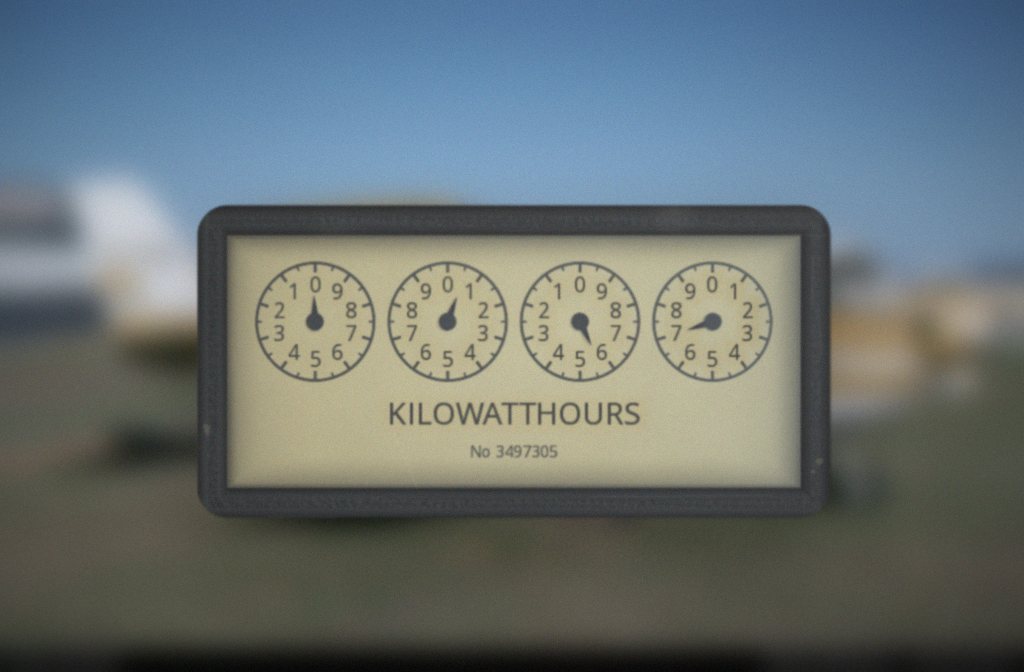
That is 57 kWh
